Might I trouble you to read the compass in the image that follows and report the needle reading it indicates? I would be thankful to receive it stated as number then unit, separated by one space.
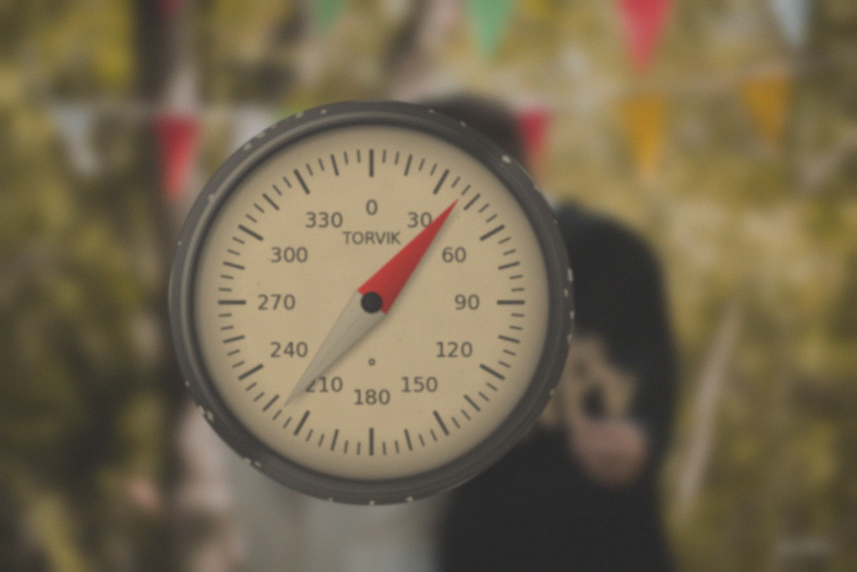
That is 40 °
